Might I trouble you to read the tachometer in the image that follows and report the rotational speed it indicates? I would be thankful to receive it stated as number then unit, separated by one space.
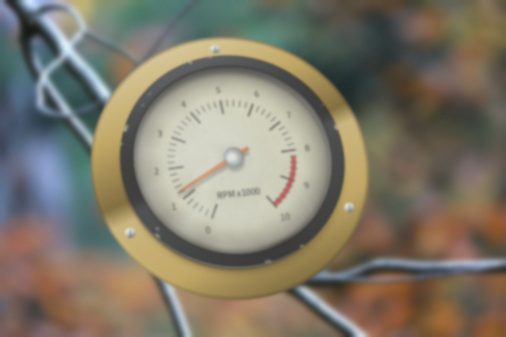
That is 1200 rpm
